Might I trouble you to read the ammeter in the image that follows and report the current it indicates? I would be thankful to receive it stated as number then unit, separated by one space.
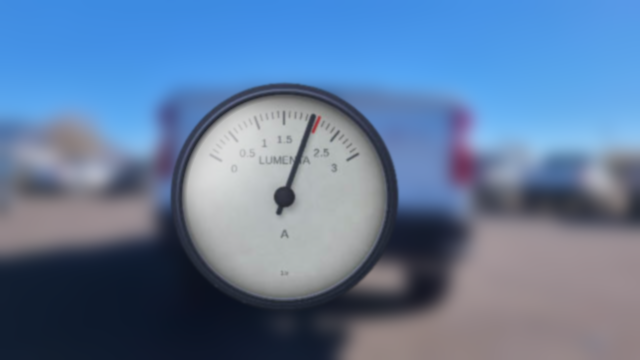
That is 2 A
